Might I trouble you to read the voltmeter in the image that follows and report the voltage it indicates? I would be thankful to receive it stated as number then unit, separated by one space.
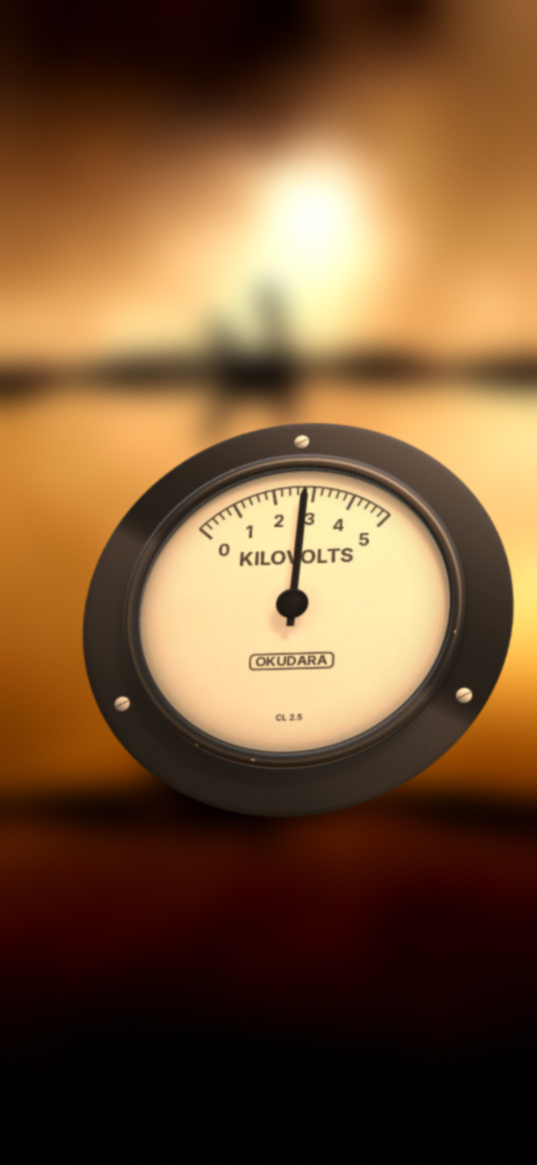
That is 2.8 kV
